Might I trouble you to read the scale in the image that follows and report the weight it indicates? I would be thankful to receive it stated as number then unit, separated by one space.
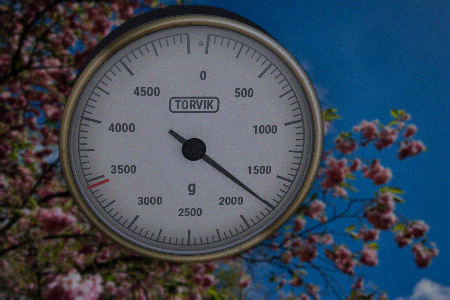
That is 1750 g
